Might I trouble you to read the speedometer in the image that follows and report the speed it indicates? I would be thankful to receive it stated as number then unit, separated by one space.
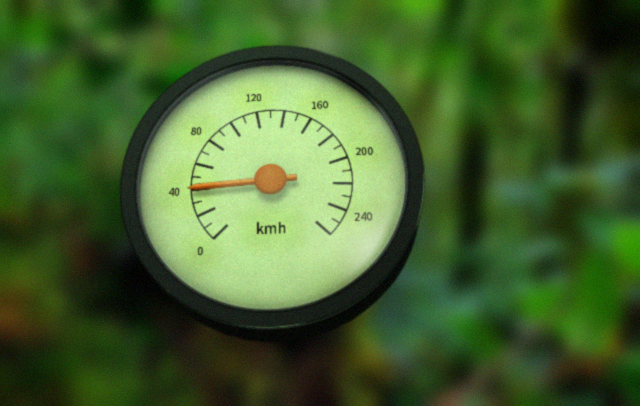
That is 40 km/h
